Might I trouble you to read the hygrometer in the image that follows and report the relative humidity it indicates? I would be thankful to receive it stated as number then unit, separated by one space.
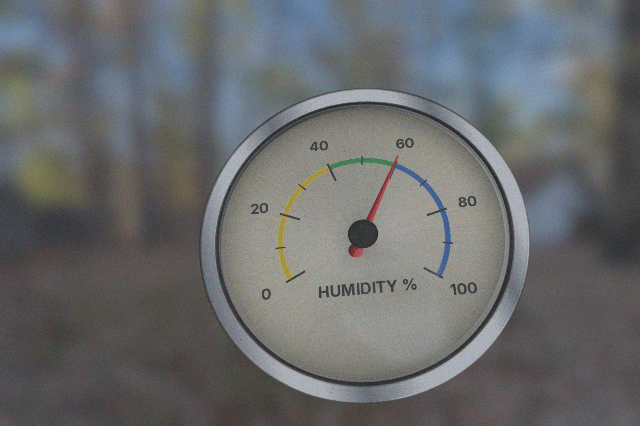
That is 60 %
